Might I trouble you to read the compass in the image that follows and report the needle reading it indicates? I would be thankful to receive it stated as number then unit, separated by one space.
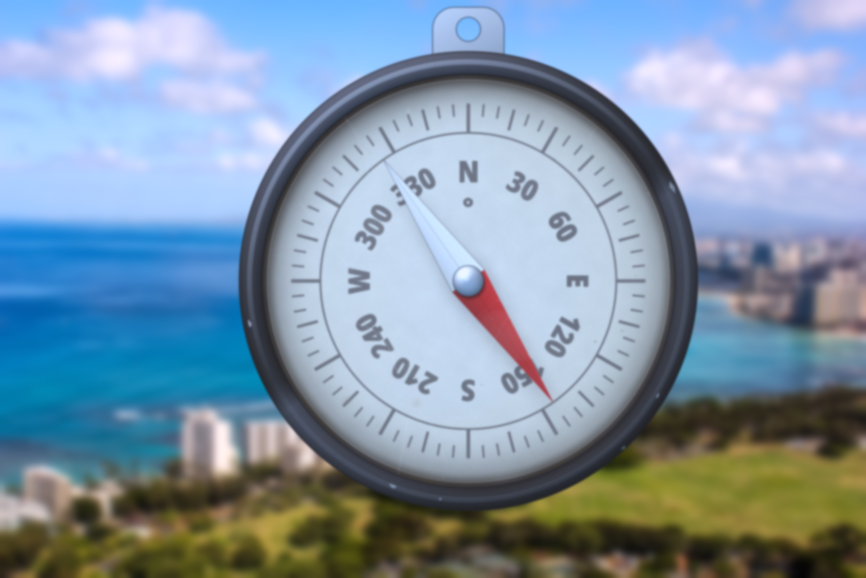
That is 145 °
